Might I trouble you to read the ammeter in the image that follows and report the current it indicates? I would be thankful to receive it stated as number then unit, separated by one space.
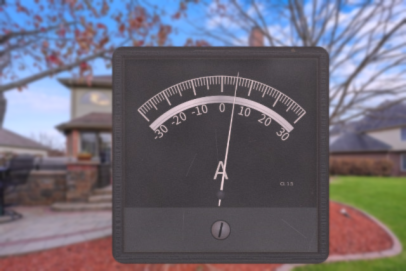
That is 5 A
